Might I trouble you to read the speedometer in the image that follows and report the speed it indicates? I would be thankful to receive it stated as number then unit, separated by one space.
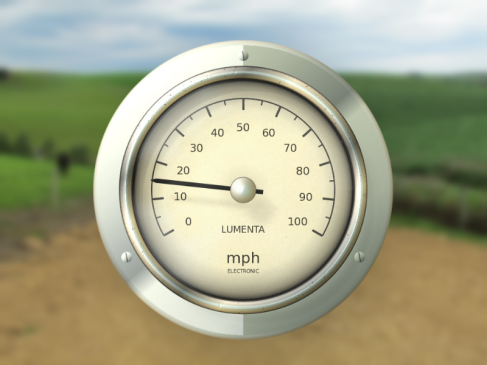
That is 15 mph
